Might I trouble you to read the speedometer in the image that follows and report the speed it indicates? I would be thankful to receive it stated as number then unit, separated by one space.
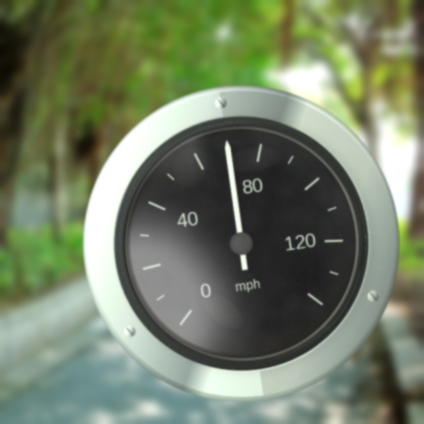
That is 70 mph
